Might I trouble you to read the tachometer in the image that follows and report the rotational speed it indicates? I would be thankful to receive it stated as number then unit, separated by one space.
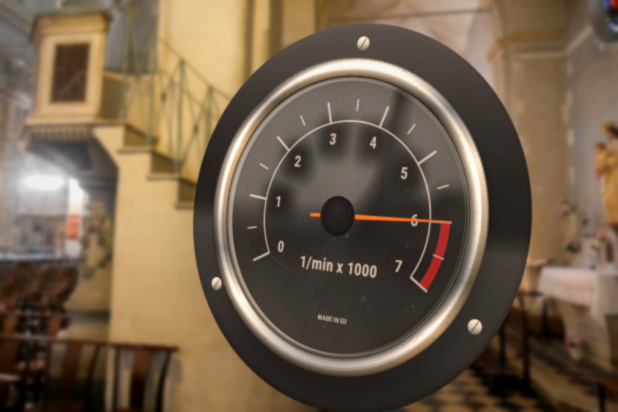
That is 6000 rpm
